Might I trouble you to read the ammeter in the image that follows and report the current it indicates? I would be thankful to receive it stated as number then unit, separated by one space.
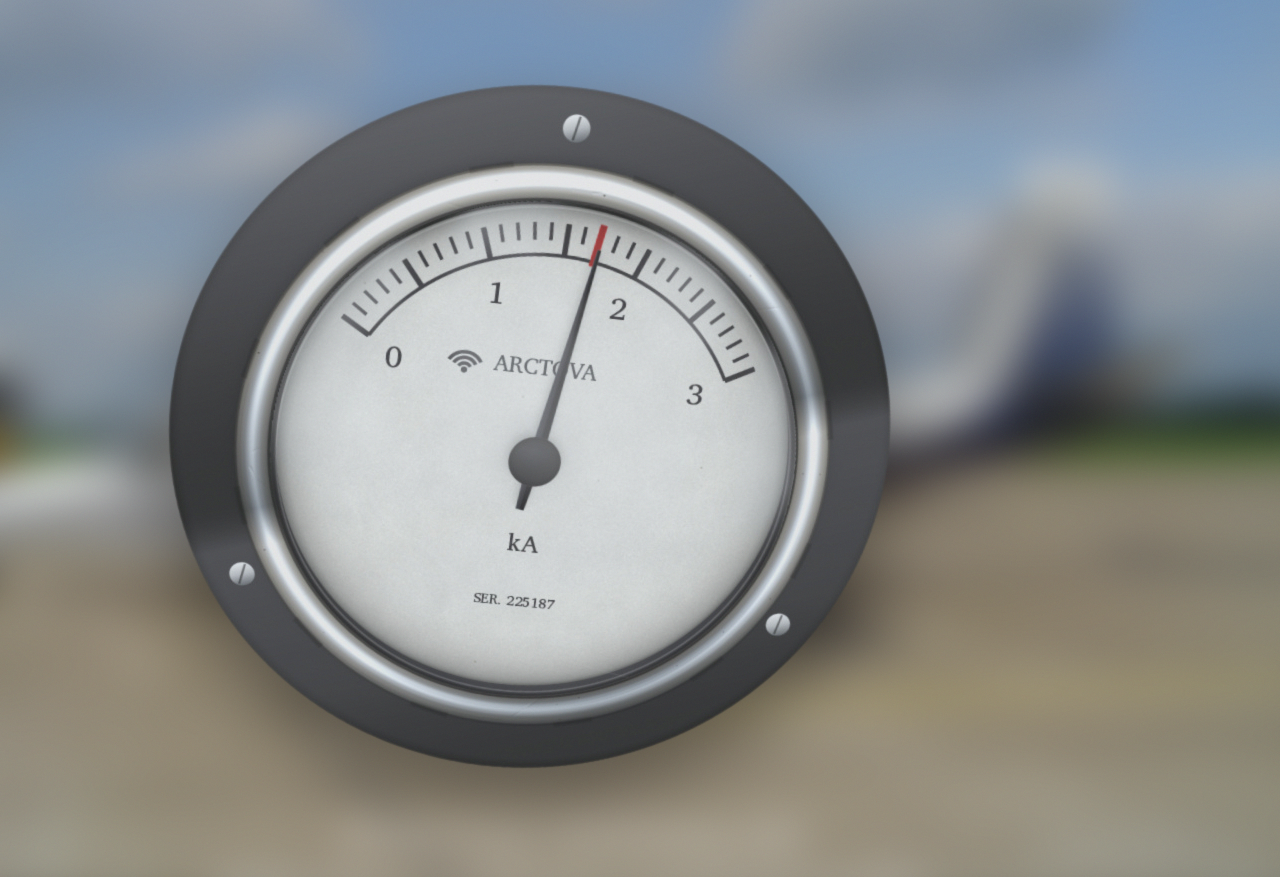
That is 1.7 kA
